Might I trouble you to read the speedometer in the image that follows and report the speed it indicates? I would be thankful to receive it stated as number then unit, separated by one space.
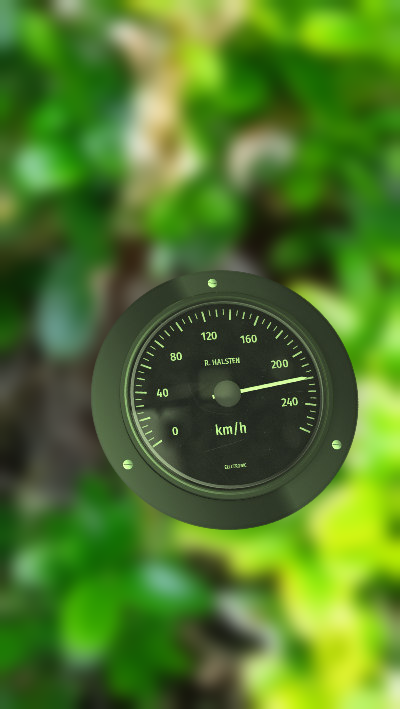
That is 220 km/h
